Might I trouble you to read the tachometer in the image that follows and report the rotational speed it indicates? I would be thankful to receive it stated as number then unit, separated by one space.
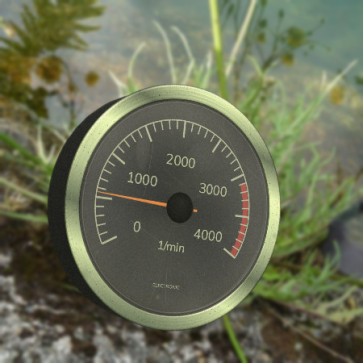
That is 550 rpm
